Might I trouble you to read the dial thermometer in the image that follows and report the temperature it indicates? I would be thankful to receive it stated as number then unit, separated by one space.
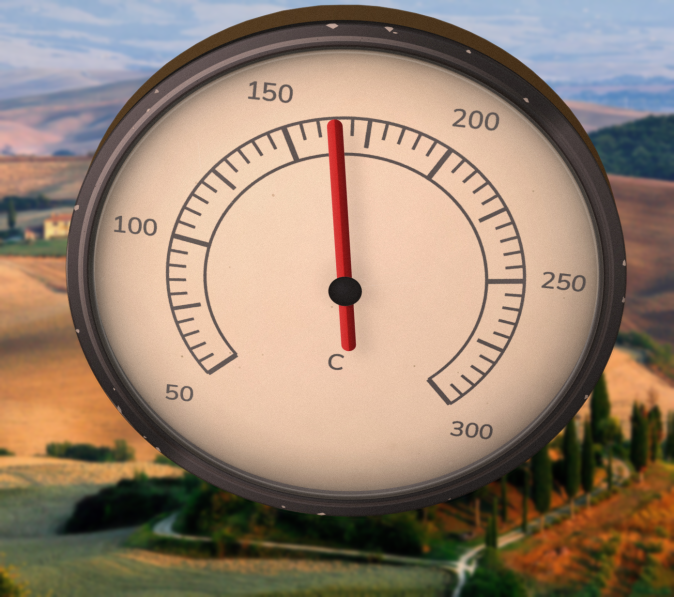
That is 165 °C
